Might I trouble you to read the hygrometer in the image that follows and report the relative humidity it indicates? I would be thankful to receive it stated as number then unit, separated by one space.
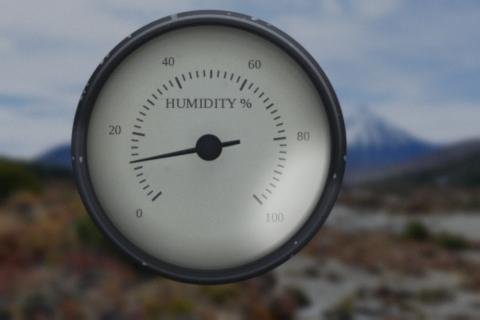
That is 12 %
